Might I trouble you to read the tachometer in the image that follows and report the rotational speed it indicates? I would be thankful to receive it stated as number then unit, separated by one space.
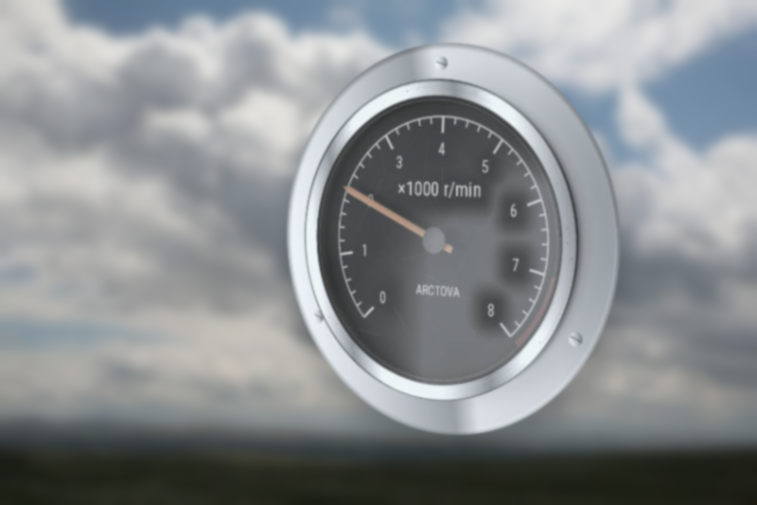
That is 2000 rpm
